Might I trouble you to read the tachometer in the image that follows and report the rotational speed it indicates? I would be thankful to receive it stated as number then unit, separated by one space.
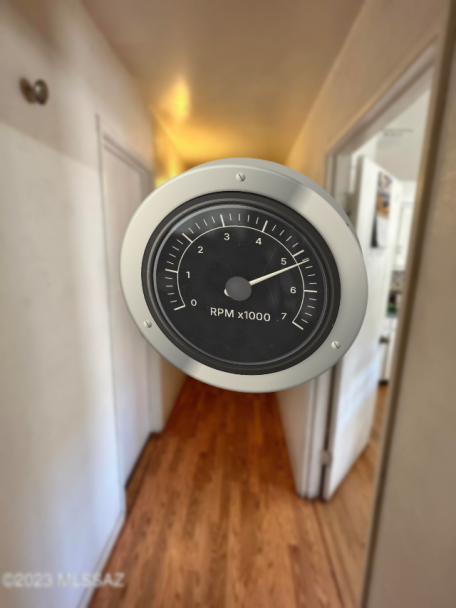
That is 5200 rpm
